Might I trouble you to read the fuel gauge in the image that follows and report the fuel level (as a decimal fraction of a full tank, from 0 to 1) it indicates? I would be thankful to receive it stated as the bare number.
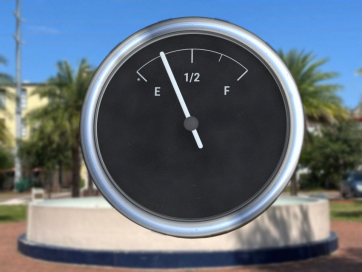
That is 0.25
